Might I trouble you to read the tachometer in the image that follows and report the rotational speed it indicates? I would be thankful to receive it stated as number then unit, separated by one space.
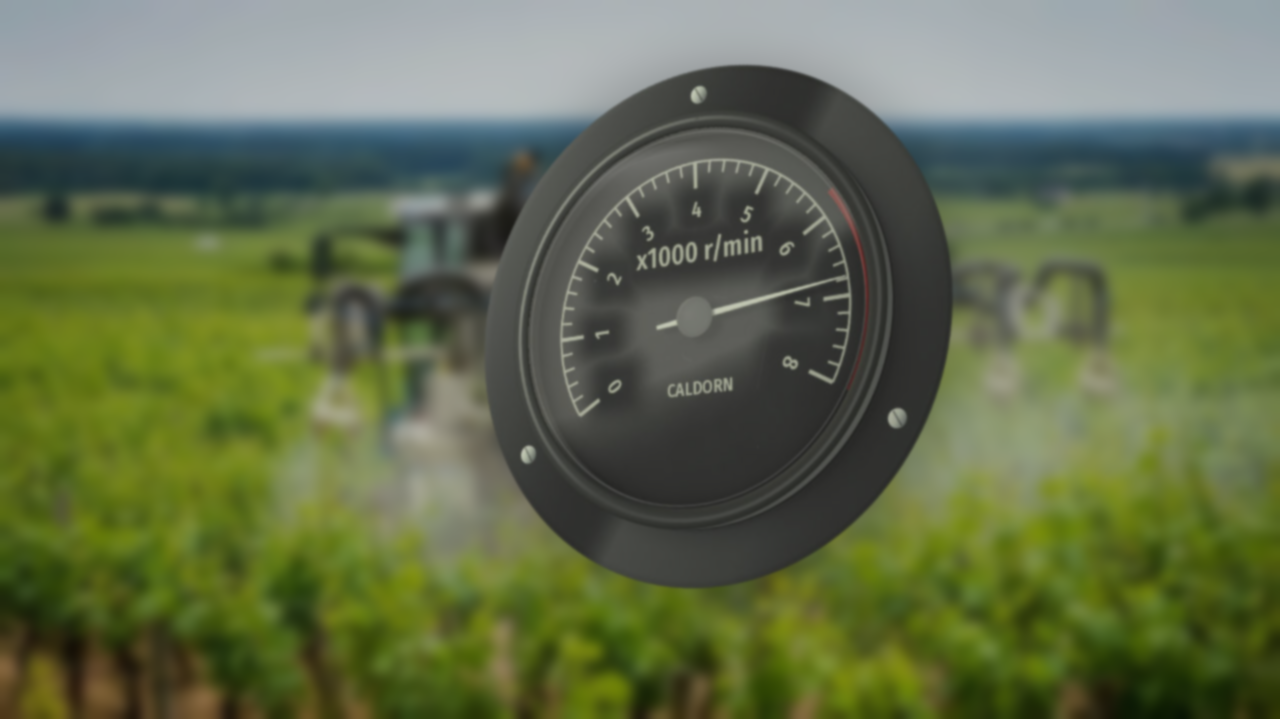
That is 6800 rpm
